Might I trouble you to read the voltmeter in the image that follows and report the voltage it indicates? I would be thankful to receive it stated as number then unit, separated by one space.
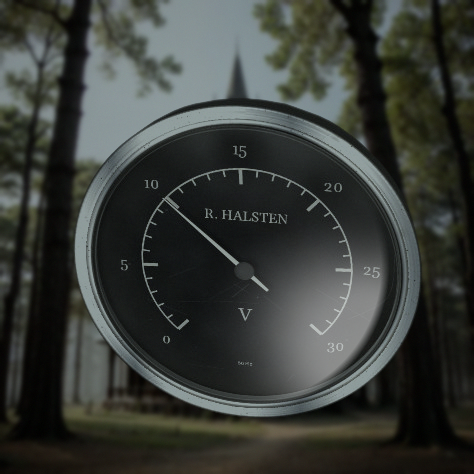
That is 10 V
